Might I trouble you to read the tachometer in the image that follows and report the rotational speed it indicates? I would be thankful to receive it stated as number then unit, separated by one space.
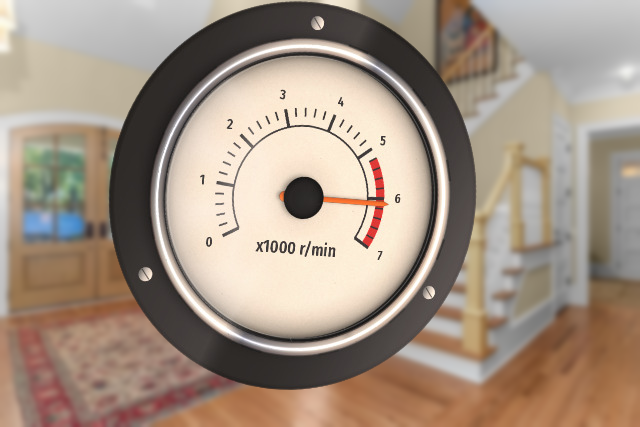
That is 6100 rpm
